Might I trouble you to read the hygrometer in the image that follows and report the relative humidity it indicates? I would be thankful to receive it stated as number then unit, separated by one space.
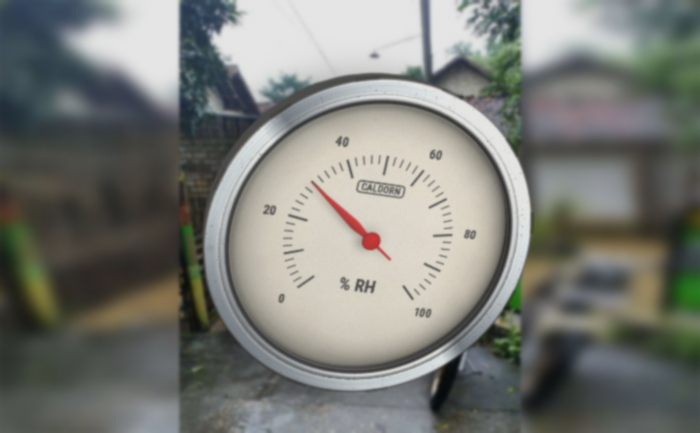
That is 30 %
